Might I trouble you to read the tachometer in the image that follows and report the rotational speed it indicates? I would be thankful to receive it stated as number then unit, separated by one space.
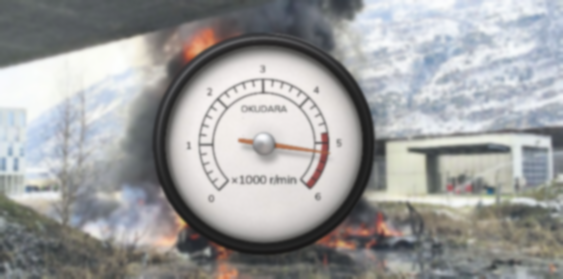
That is 5200 rpm
